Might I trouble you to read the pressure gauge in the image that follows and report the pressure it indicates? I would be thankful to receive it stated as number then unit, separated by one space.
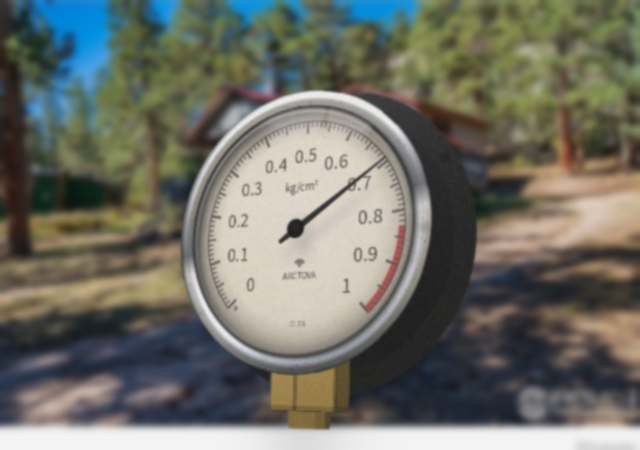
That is 0.7 kg/cm²
